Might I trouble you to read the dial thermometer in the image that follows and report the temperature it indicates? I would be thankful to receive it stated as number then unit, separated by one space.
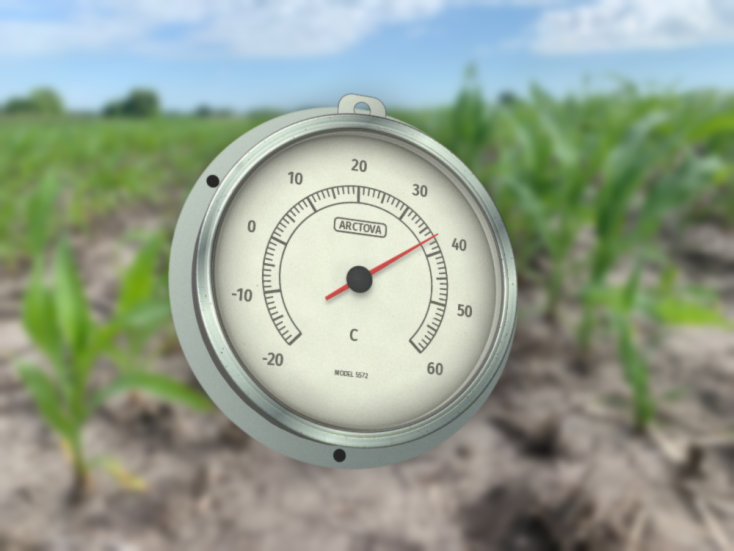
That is 37 °C
